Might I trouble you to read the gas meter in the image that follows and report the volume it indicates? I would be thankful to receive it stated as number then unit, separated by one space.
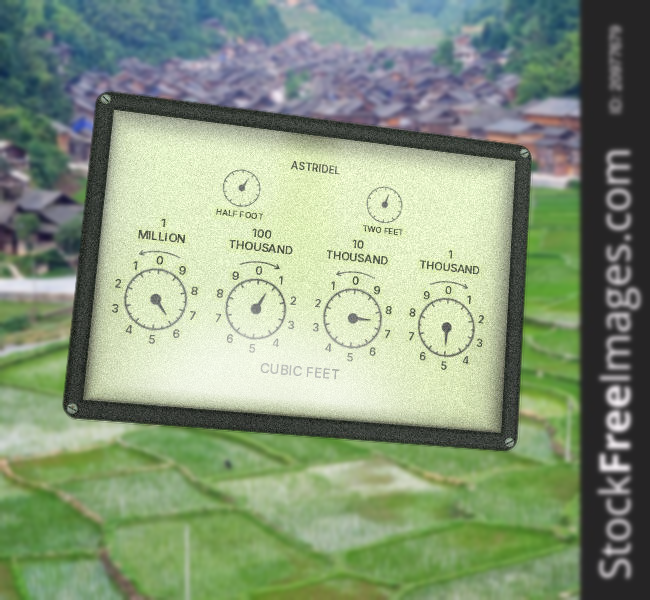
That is 607500 ft³
